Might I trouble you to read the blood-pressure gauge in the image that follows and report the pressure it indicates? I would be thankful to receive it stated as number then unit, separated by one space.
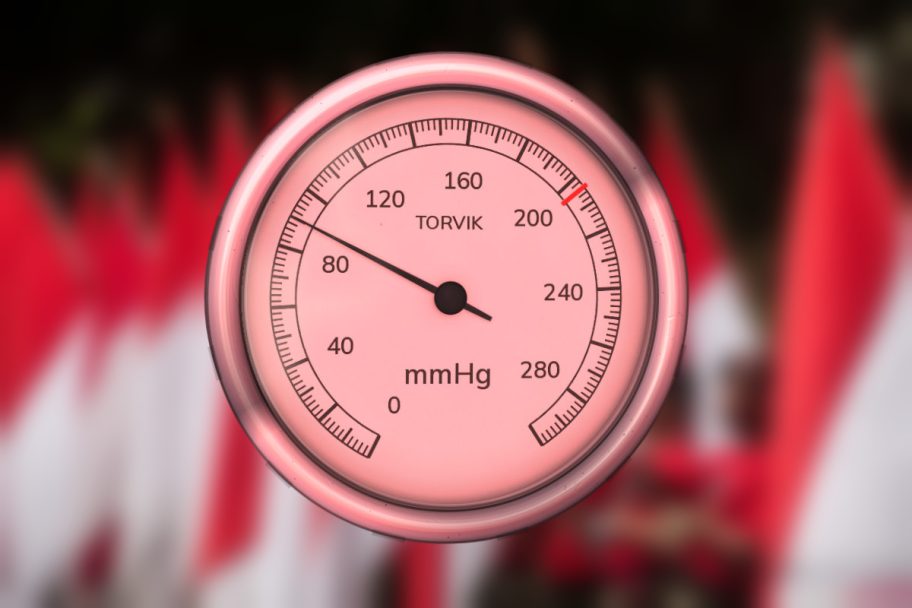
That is 90 mmHg
